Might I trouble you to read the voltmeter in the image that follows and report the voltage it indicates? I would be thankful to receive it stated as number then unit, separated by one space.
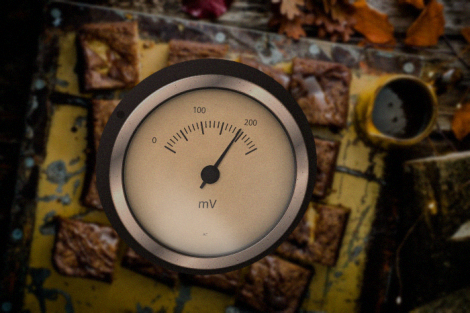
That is 190 mV
